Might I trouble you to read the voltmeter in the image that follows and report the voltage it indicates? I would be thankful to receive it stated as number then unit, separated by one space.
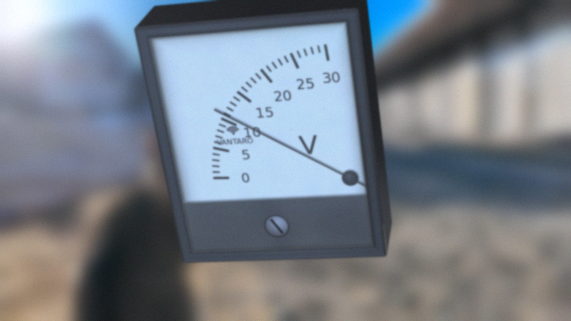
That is 11 V
